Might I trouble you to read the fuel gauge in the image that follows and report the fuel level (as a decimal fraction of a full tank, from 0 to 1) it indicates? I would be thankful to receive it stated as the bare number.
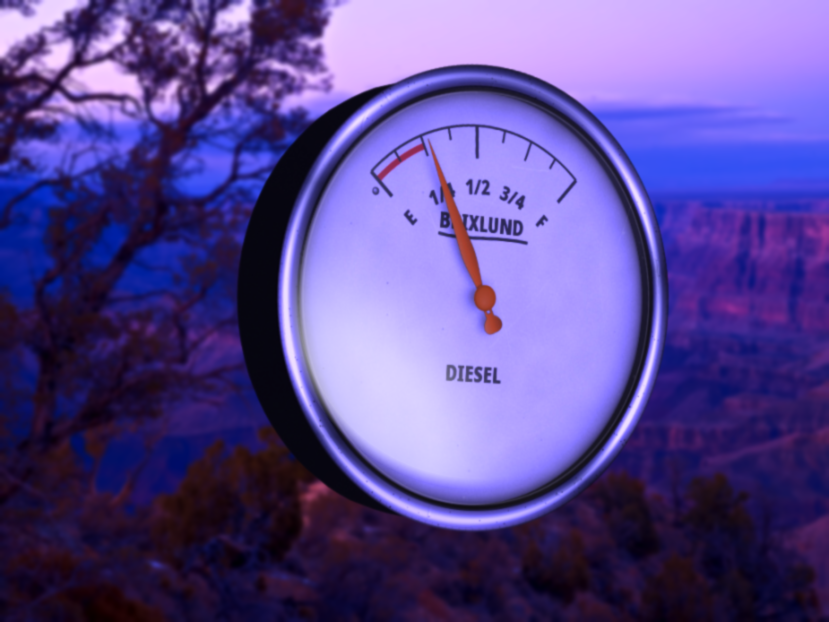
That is 0.25
